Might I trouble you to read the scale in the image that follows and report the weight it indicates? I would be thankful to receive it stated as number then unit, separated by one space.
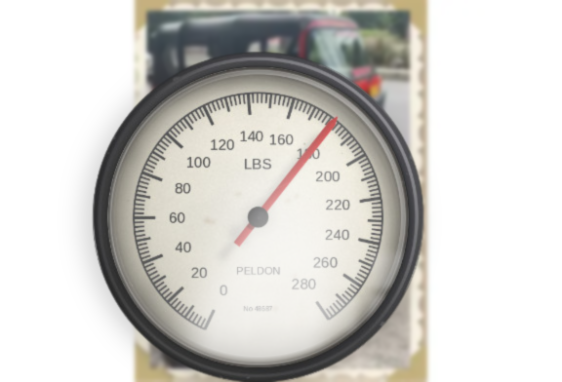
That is 180 lb
